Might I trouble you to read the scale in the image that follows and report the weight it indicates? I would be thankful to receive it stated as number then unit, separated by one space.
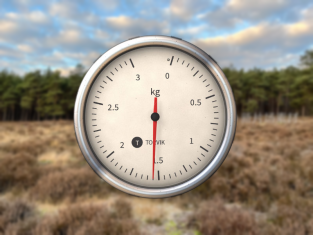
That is 1.55 kg
